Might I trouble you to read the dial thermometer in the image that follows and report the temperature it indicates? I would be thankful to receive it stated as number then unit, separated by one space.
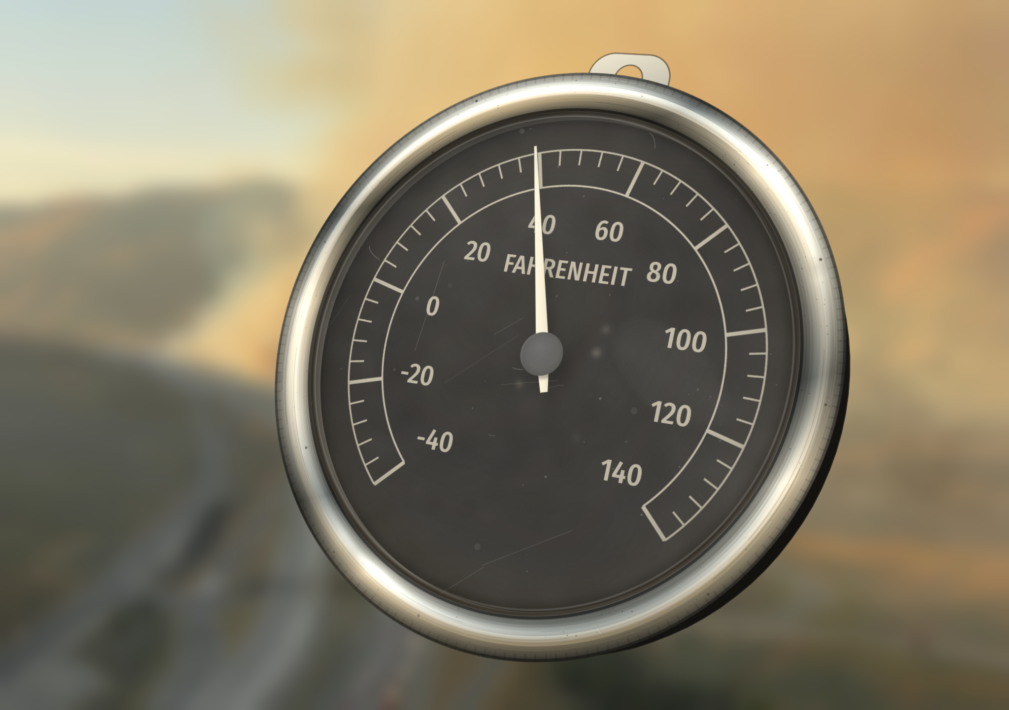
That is 40 °F
